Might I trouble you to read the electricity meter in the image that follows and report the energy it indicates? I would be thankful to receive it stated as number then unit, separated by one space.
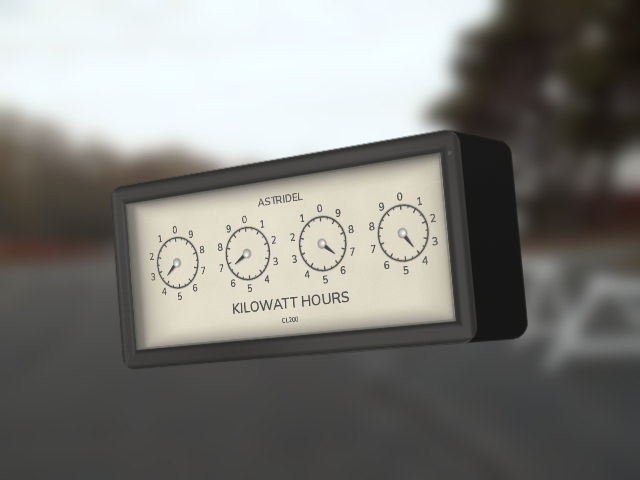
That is 3664 kWh
